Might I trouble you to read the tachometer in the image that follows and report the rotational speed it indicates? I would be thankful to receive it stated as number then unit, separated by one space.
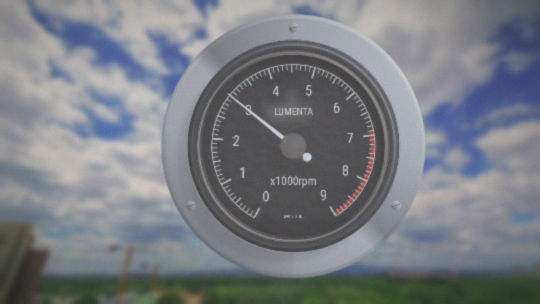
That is 3000 rpm
